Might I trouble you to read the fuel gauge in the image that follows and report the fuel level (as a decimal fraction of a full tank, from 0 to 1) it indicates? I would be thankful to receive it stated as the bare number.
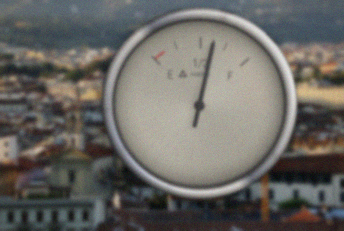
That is 0.625
